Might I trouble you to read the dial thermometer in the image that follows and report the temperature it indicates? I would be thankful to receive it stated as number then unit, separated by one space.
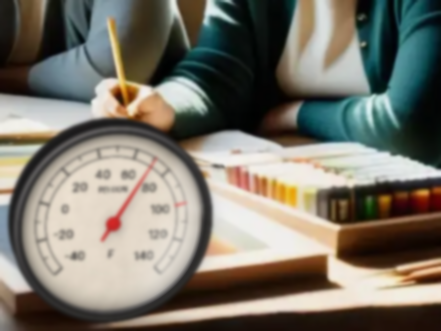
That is 70 °F
